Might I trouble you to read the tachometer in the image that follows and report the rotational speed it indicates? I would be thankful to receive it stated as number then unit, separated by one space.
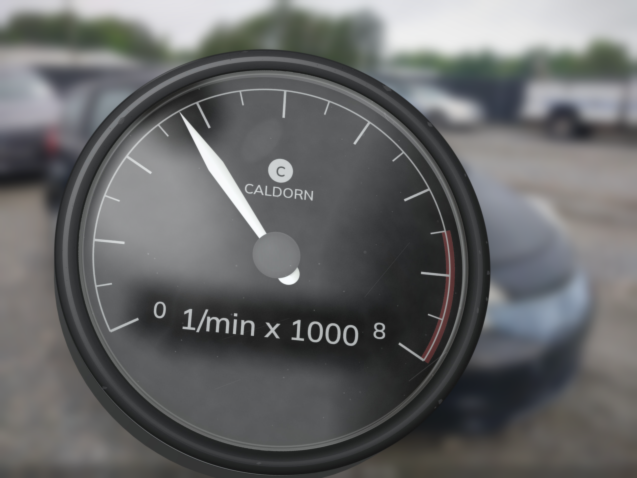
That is 2750 rpm
